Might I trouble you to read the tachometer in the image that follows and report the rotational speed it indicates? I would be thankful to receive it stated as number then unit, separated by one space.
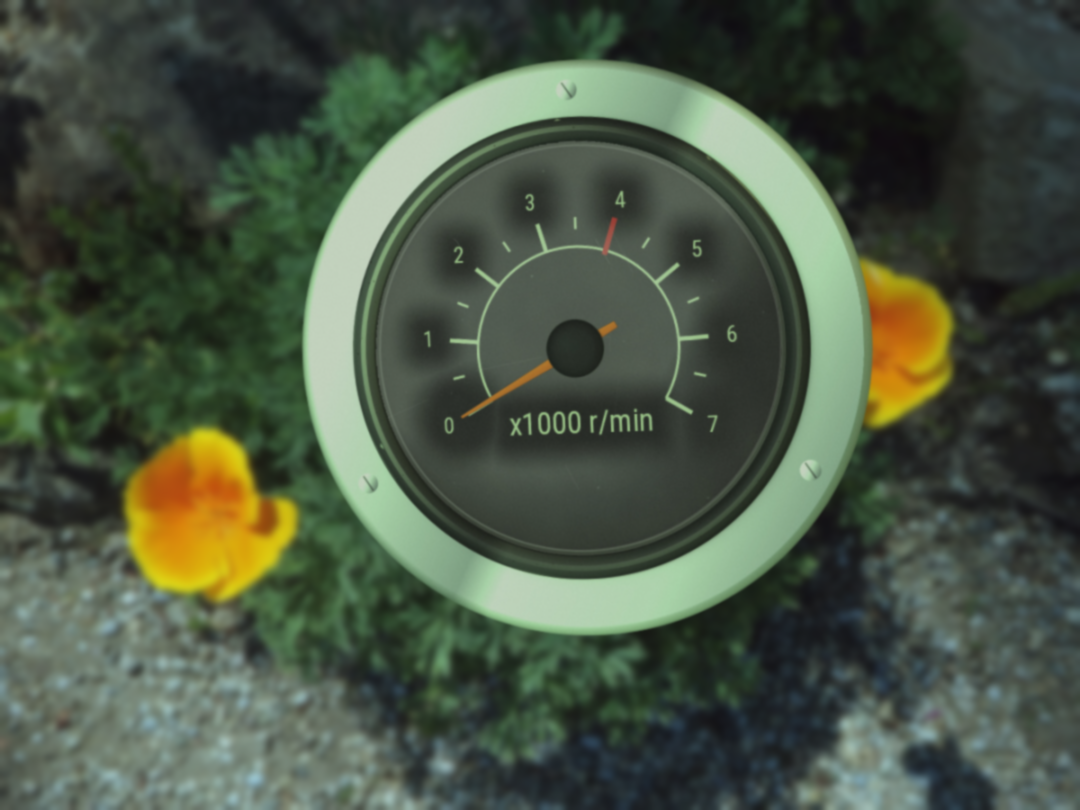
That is 0 rpm
